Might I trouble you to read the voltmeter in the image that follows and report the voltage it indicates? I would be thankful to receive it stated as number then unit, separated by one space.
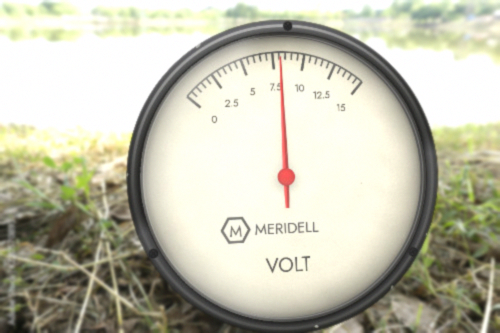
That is 8 V
